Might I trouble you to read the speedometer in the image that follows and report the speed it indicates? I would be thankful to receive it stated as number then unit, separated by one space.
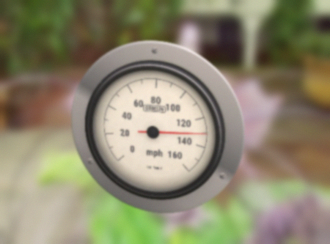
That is 130 mph
